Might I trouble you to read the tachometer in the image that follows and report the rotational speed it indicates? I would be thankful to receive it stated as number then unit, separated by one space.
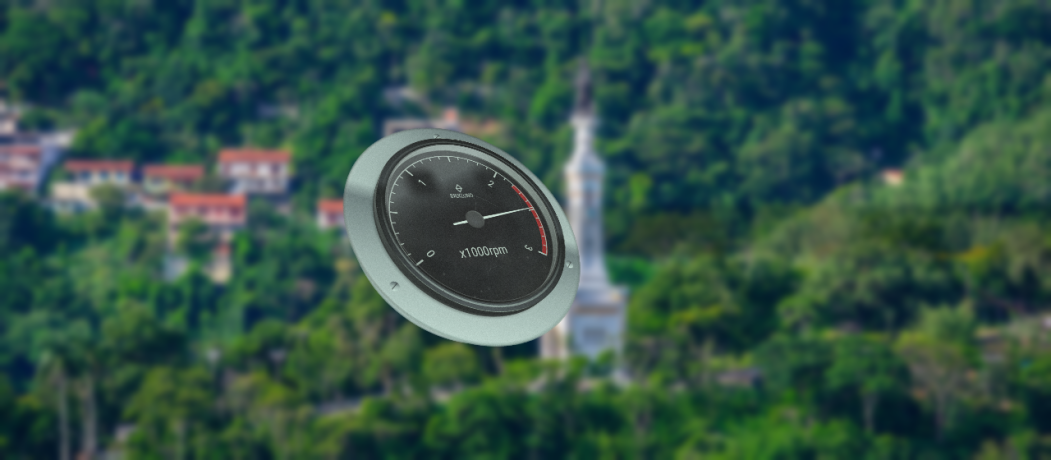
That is 2500 rpm
